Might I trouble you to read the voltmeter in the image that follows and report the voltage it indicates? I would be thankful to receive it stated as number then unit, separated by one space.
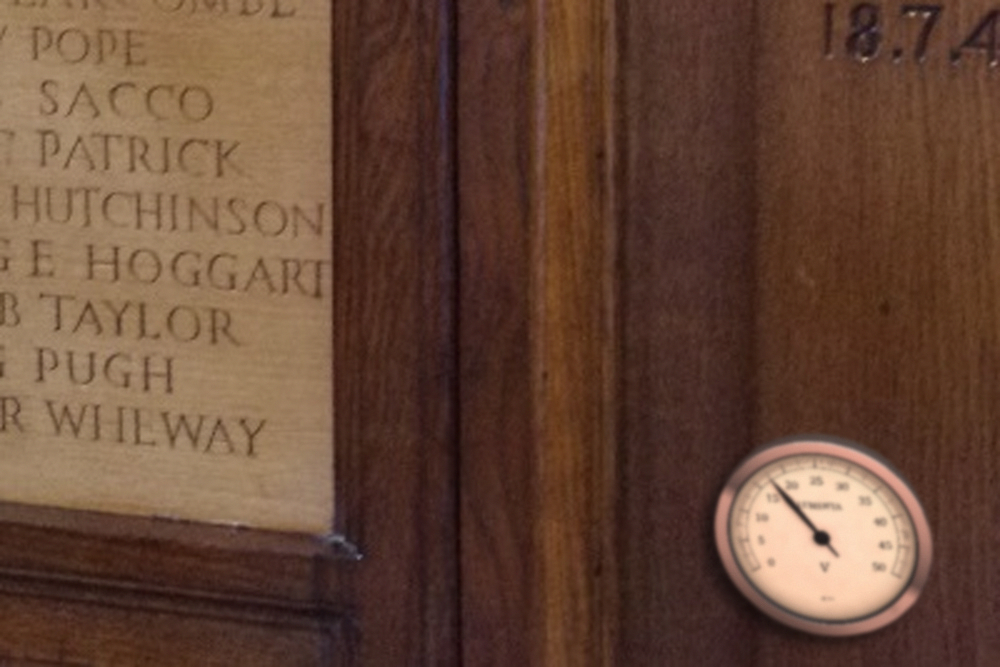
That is 17.5 V
